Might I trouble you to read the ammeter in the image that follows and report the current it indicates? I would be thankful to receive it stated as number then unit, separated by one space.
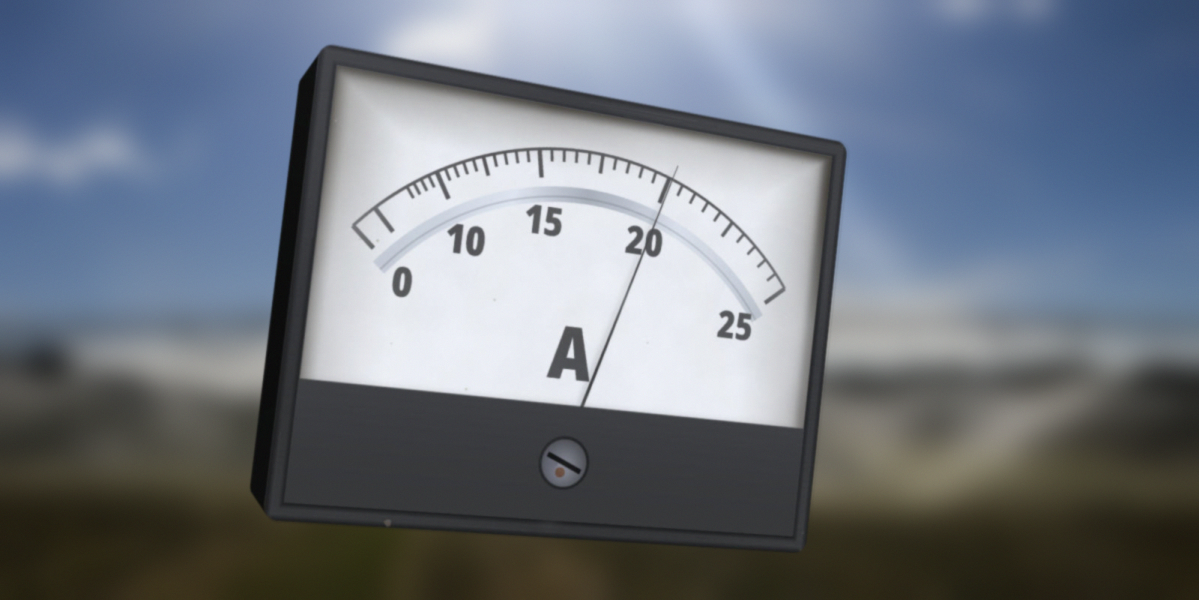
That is 20 A
